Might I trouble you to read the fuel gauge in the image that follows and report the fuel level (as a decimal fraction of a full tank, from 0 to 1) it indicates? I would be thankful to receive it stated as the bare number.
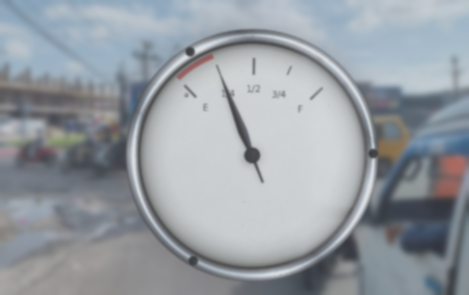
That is 0.25
